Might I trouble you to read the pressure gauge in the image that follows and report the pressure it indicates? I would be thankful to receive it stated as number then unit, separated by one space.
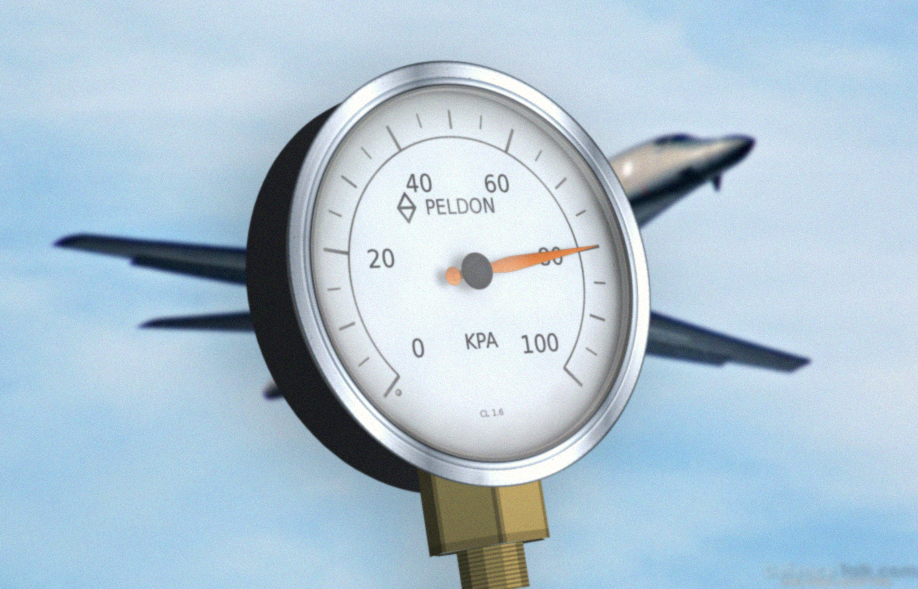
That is 80 kPa
